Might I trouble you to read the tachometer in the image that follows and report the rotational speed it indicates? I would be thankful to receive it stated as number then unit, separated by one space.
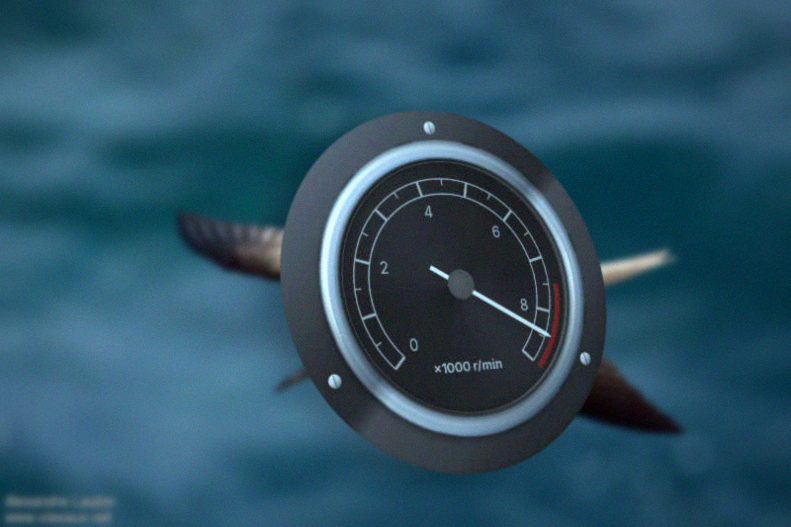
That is 8500 rpm
